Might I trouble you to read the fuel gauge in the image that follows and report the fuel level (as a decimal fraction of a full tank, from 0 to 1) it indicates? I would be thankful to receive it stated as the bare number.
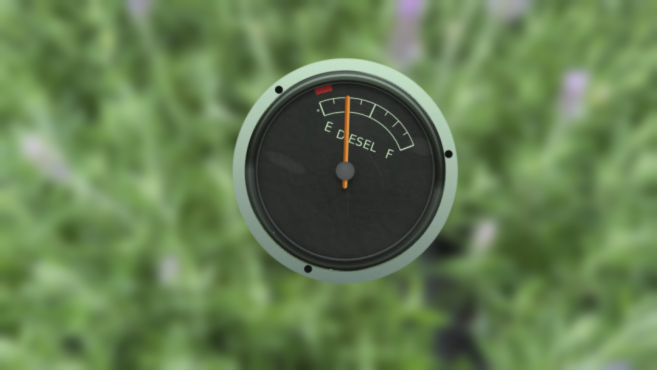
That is 0.25
